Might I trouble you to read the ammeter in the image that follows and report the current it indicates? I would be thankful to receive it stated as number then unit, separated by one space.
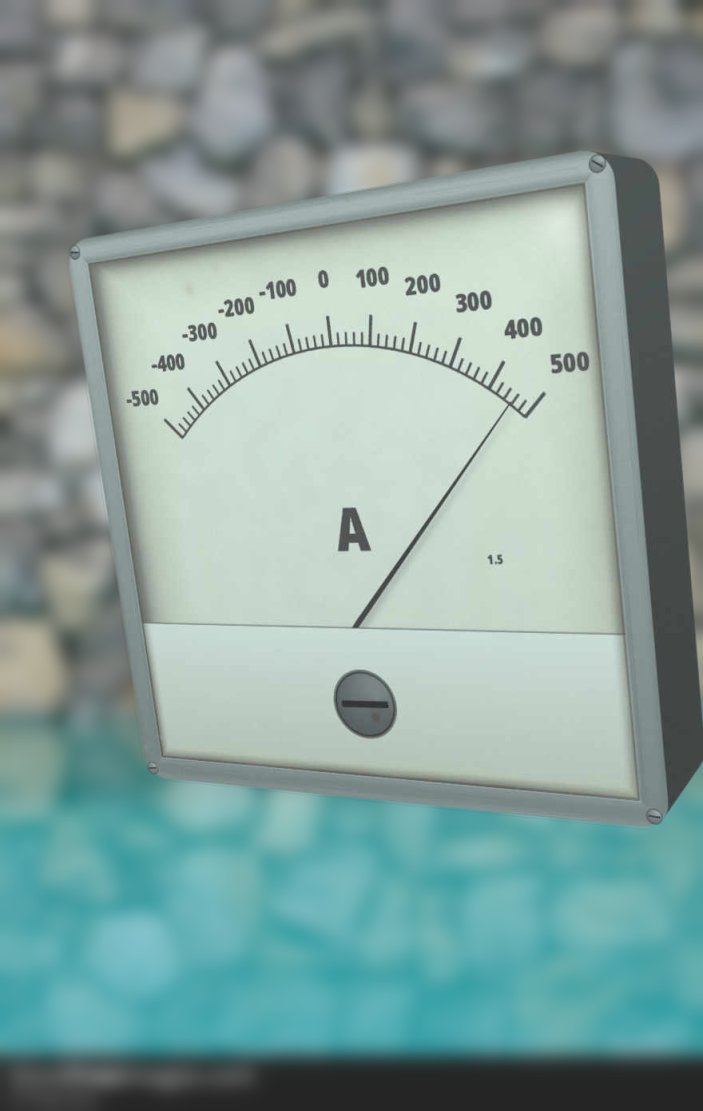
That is 460 A
